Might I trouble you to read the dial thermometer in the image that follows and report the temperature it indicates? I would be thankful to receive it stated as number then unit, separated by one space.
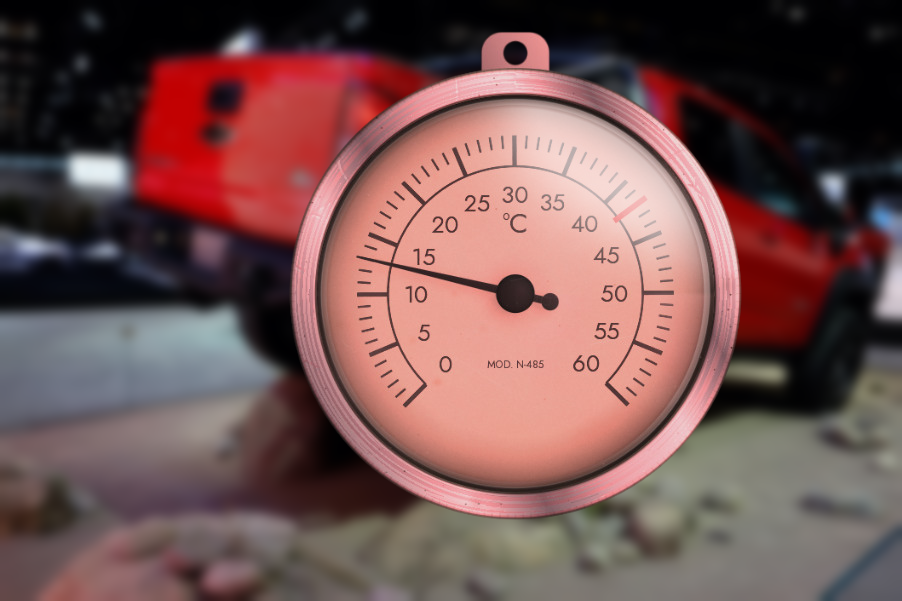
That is 13 °C
